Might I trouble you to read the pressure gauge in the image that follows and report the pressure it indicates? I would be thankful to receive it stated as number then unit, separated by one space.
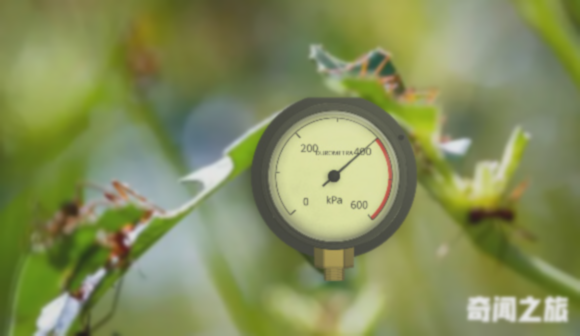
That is 400 kPa
